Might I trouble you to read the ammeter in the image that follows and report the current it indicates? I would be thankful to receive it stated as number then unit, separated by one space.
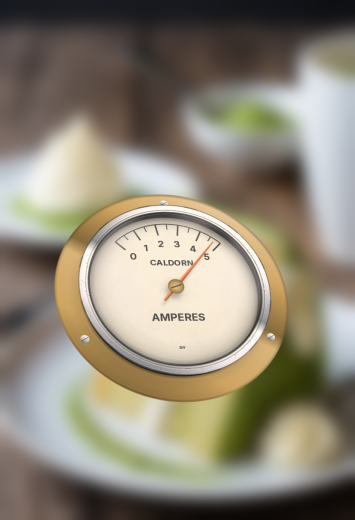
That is 4.75 A
